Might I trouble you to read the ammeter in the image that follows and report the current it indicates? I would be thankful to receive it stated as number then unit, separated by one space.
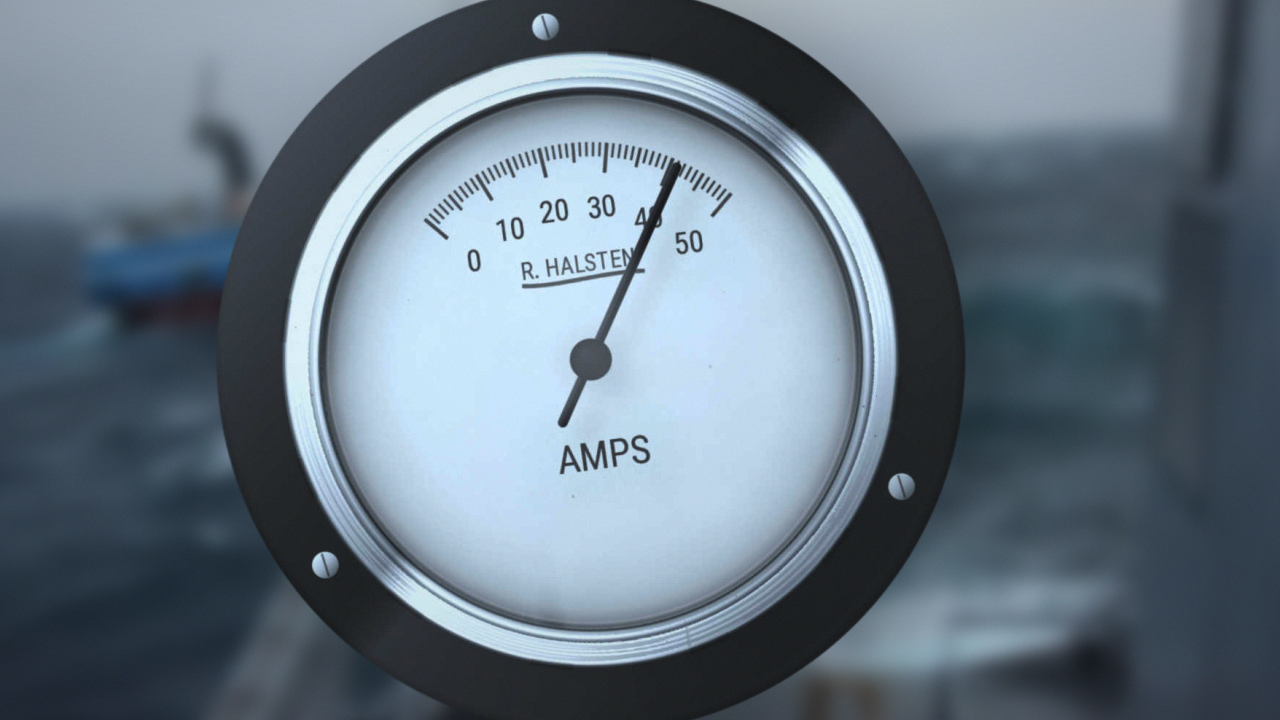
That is 41 A
